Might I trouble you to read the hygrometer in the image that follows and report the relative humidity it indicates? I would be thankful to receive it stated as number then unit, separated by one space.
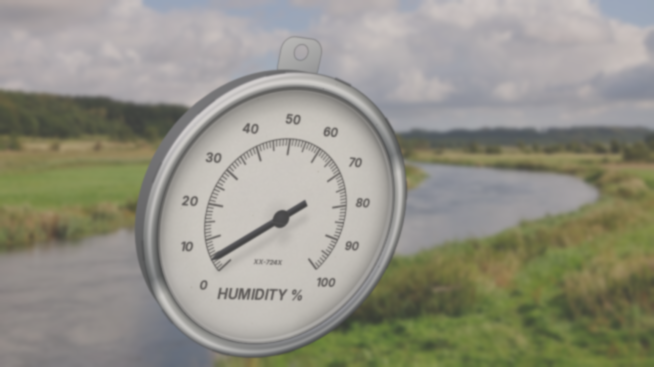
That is 5 %
